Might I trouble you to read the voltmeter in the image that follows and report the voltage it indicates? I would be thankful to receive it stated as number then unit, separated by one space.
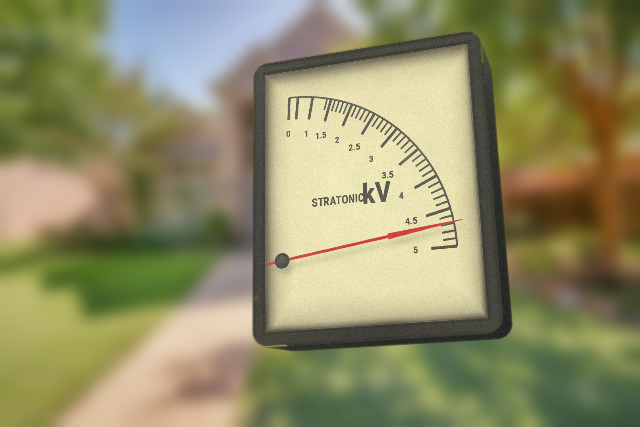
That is 4.7 kV
